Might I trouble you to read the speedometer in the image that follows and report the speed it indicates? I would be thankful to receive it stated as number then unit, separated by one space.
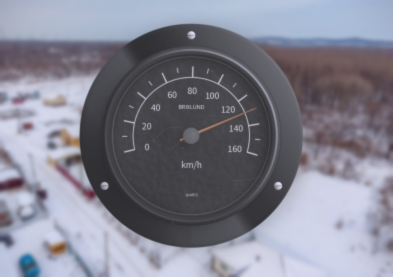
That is 130 km/h
